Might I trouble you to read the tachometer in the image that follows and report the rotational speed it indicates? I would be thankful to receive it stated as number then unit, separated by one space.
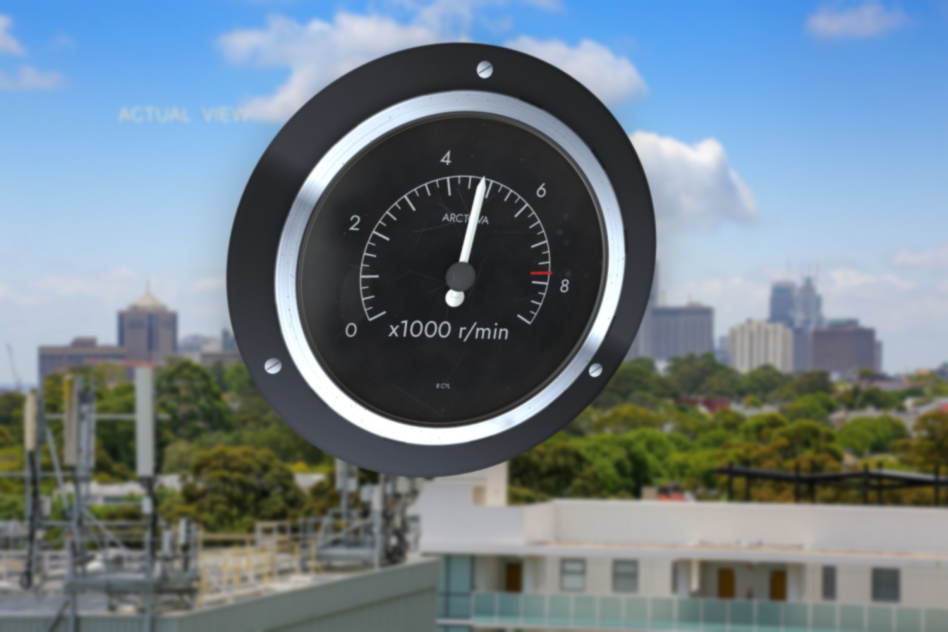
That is 4750 rpm
